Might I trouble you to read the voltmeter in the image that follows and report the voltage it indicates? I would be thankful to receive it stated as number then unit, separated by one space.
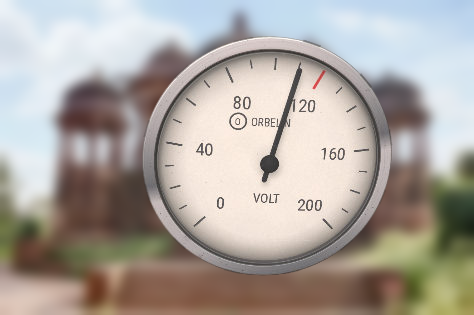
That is 110 V
